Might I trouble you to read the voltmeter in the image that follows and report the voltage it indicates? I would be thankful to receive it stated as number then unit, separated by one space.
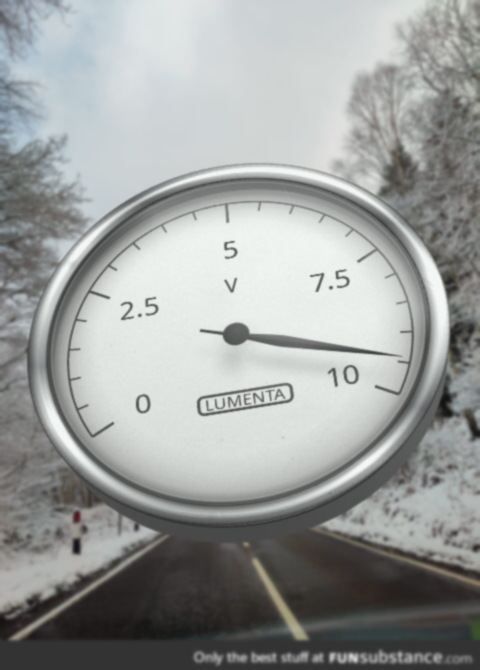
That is 9.5 V
